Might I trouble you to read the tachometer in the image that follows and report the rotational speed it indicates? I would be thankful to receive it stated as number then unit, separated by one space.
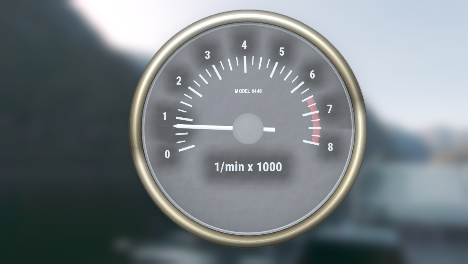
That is 750 rpm
